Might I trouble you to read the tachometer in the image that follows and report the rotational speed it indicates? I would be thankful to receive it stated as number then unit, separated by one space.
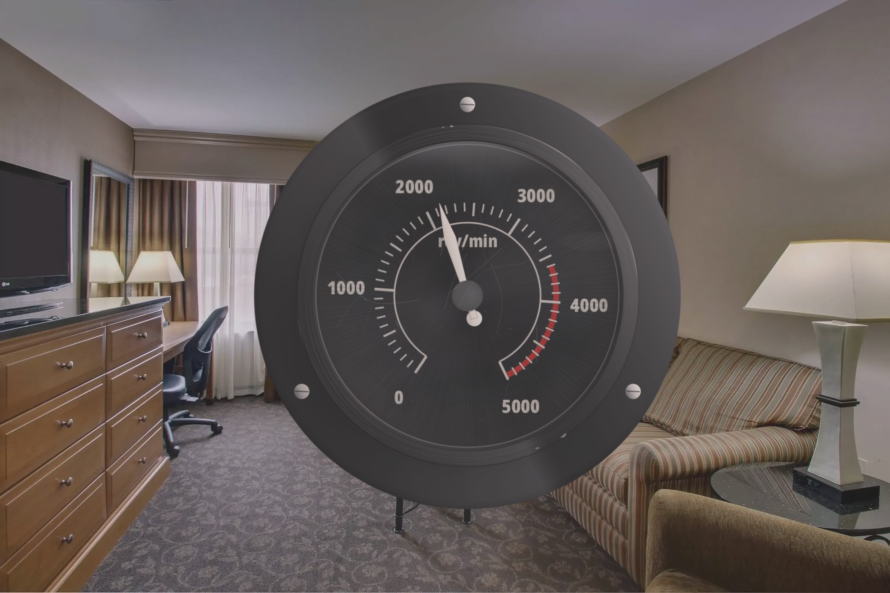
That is 2150 rpm
